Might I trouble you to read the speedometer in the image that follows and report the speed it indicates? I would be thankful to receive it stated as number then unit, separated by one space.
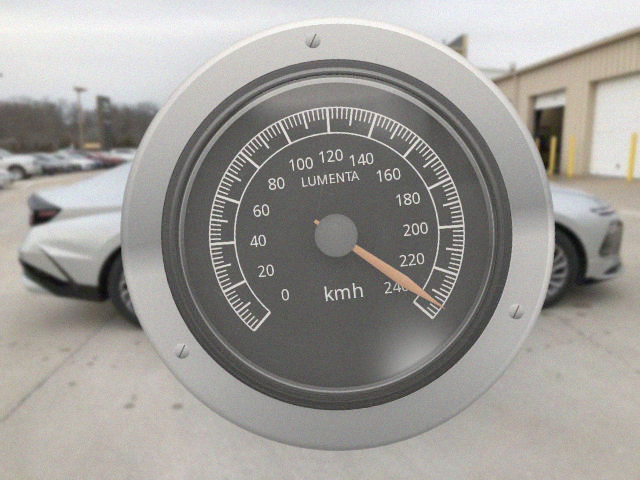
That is 234 km/h
